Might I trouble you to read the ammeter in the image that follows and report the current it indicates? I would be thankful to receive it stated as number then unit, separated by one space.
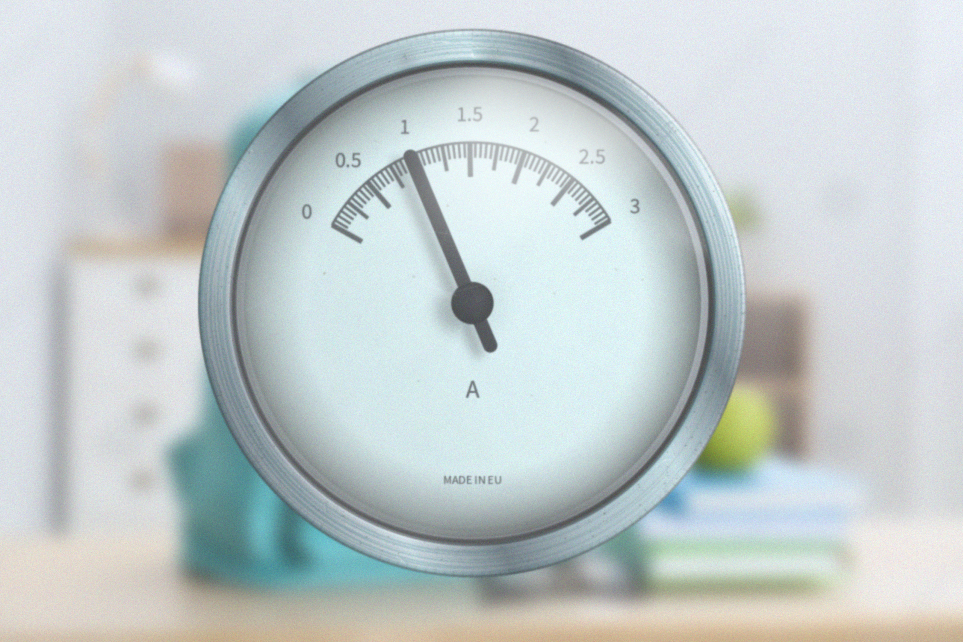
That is 0.95 A
